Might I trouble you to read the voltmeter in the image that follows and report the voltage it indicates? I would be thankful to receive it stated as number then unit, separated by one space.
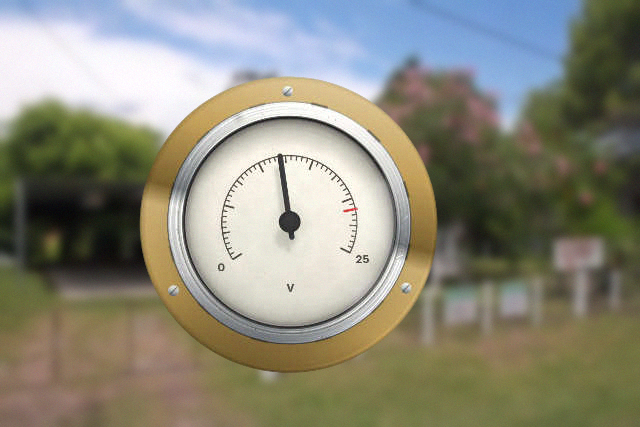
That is 12 V
